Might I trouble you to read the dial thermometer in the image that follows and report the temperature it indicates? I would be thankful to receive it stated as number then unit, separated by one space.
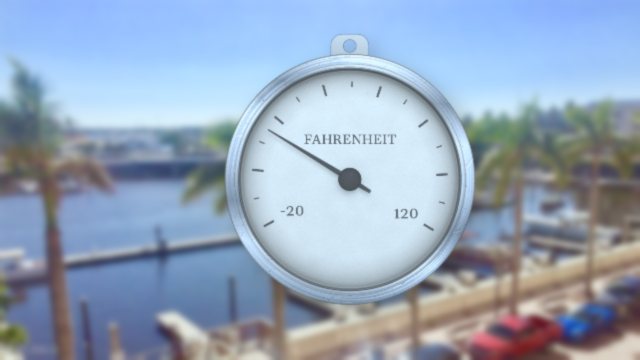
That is 15 °F
